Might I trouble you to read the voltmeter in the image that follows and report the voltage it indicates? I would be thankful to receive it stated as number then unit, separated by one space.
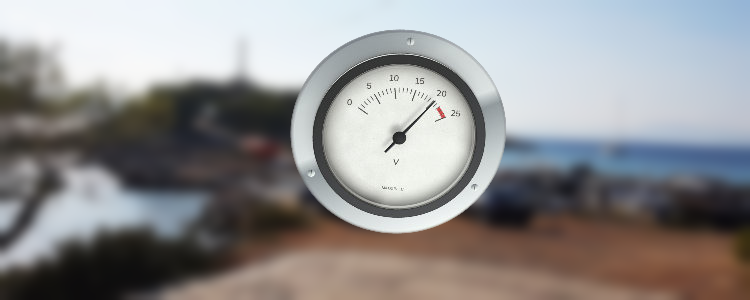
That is 20 V
